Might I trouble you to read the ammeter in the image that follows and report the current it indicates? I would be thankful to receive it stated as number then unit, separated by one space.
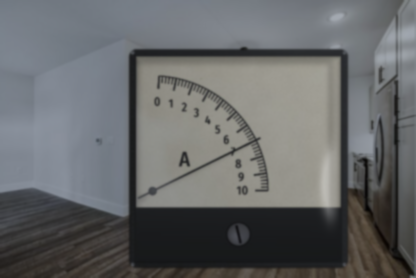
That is 7 A
